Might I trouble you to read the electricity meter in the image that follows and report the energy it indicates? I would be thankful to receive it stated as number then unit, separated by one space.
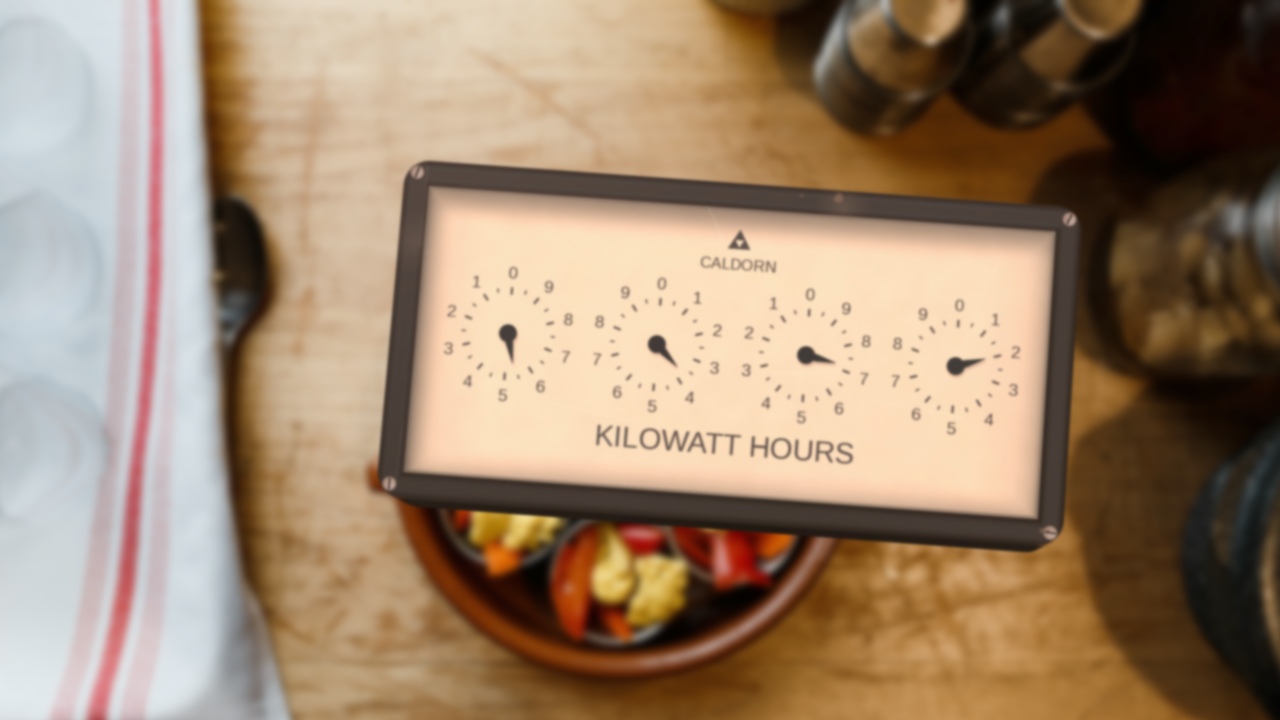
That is 5372 kWh
